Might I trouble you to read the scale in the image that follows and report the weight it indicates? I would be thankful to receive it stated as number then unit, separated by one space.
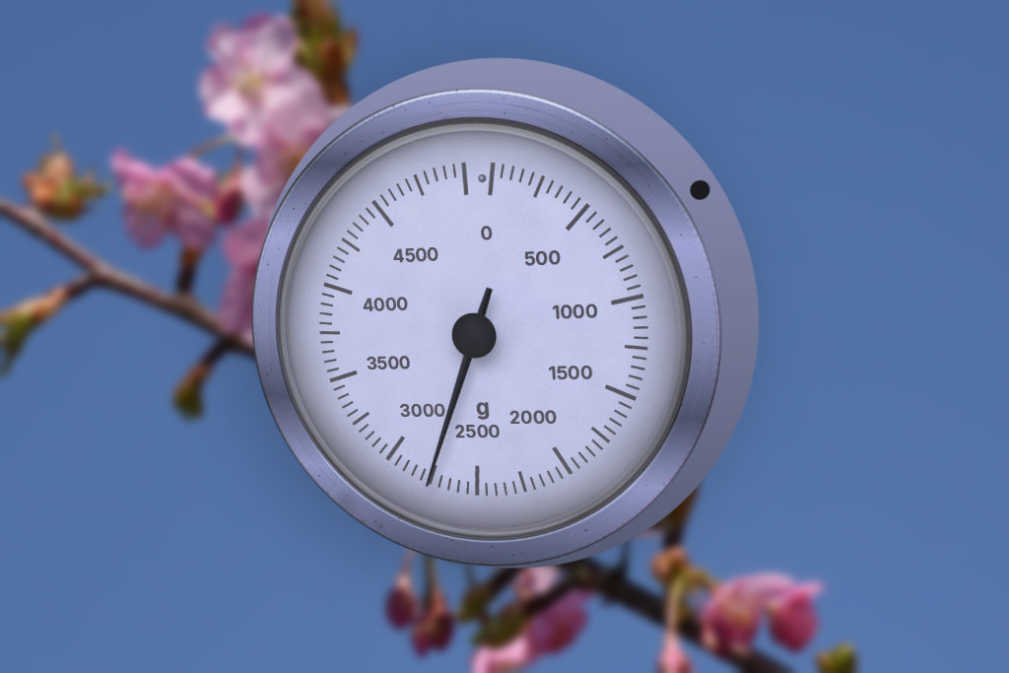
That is 2750 g
